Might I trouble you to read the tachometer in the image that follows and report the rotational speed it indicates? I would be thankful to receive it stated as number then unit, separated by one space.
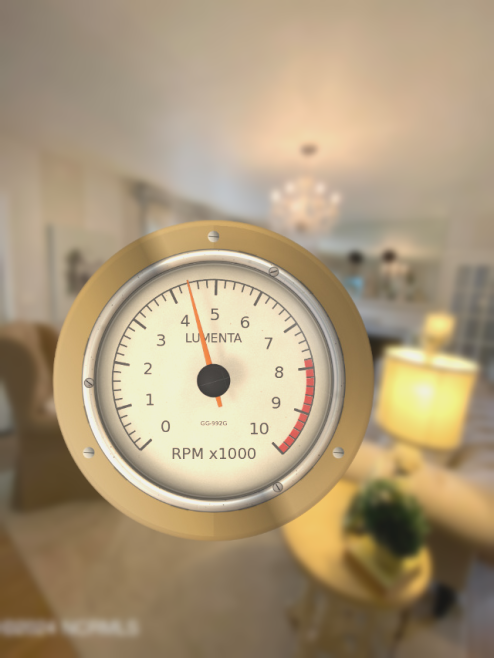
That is 4400 rpm
